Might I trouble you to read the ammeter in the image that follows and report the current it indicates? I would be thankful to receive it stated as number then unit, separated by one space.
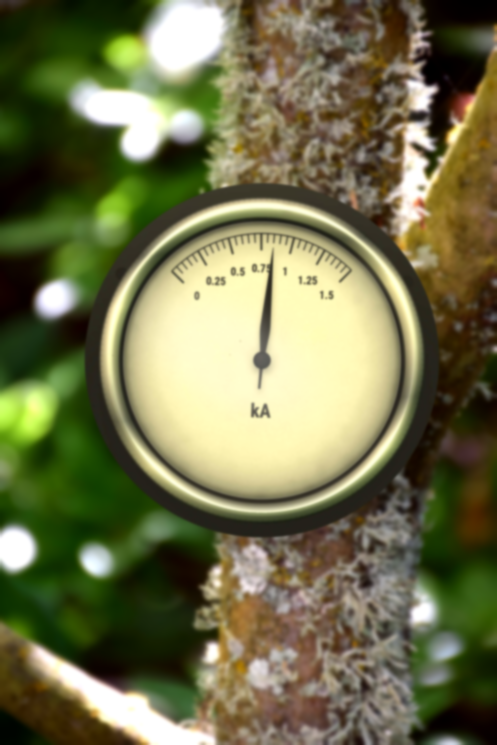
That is 0.85 kA
